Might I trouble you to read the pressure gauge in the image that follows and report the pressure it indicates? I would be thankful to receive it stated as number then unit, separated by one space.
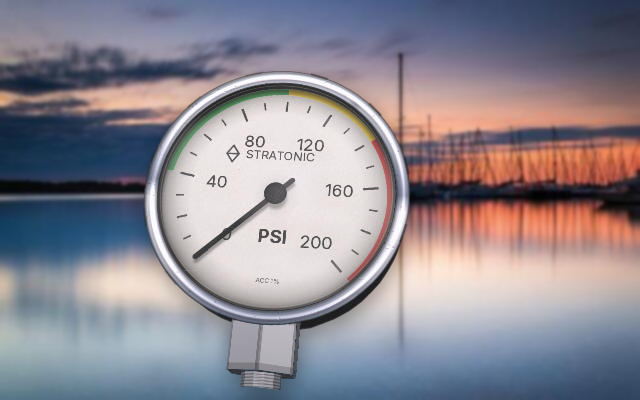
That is 0 psi
